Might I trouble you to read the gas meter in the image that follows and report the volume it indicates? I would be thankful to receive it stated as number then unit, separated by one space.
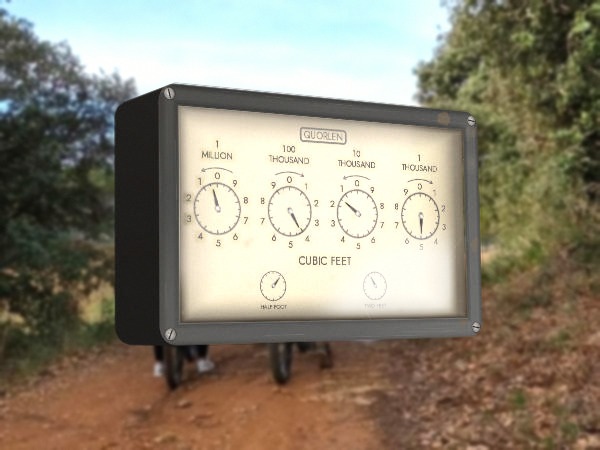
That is 41500 ft³
